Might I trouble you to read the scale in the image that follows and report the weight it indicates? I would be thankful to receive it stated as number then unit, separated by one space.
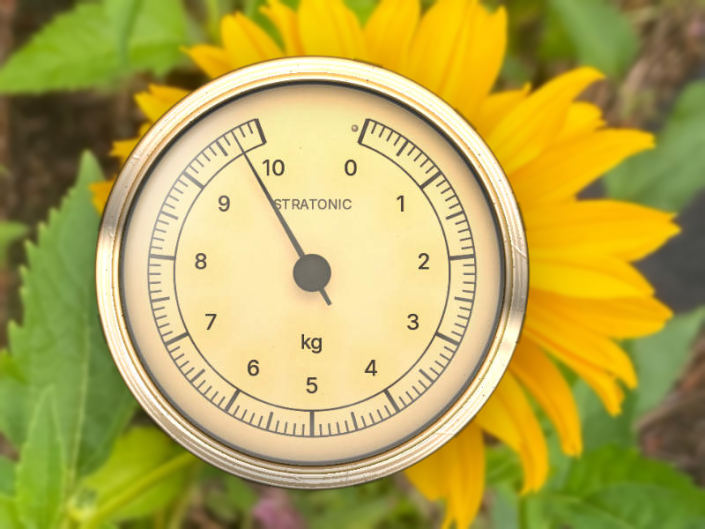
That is 9.7 kg
